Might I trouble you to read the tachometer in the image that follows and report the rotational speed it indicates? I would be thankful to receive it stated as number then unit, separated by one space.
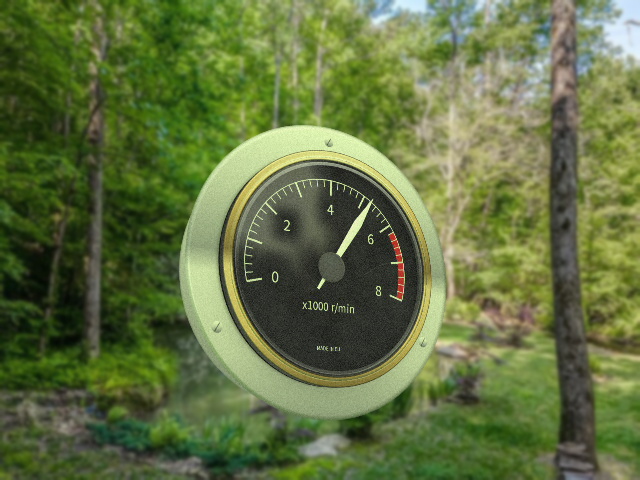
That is 5200 rpm
